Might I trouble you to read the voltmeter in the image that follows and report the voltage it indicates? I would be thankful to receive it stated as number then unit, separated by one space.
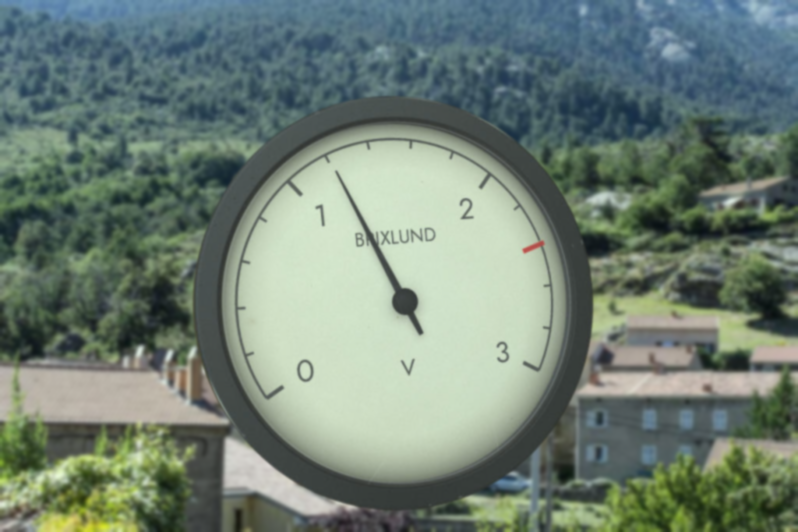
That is 1.2 V
